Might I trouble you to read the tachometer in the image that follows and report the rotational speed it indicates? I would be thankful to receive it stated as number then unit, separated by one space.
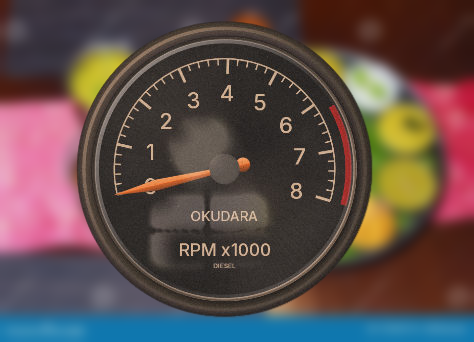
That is 0 rpm
